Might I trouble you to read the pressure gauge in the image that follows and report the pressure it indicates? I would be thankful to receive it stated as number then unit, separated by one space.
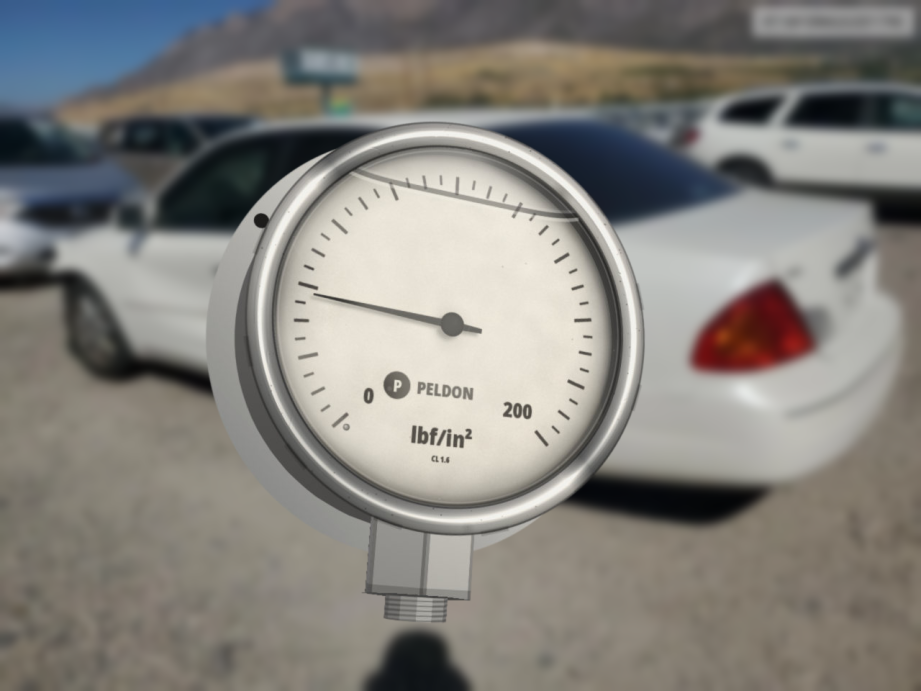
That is 37.5 psi
